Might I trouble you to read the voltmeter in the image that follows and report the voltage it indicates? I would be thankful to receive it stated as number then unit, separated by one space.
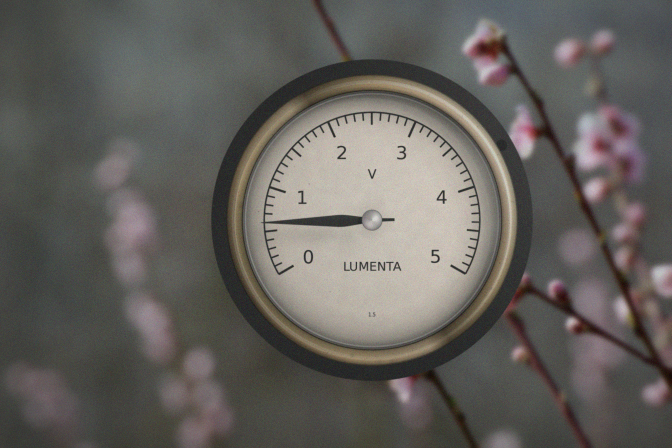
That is 0.6 V
